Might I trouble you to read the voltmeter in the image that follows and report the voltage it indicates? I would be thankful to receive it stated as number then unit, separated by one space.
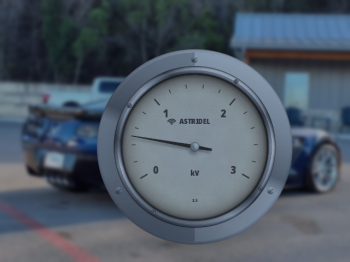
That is 0.5 kV
